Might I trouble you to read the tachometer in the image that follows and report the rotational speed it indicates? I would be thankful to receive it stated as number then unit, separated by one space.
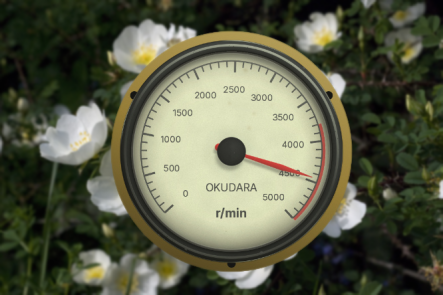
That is 4450 rpm
